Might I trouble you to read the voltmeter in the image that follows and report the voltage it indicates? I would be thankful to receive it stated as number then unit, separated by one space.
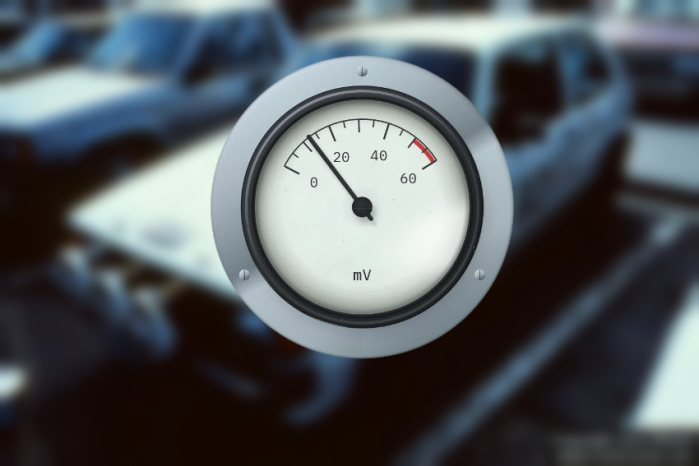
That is 12.5 mV
